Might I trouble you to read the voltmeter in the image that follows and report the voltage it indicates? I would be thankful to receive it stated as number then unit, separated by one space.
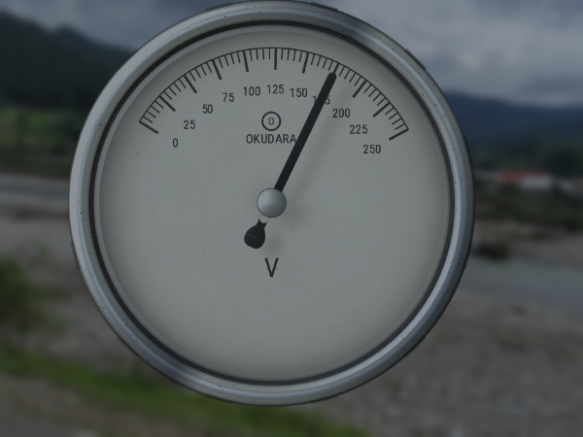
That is 175 V
